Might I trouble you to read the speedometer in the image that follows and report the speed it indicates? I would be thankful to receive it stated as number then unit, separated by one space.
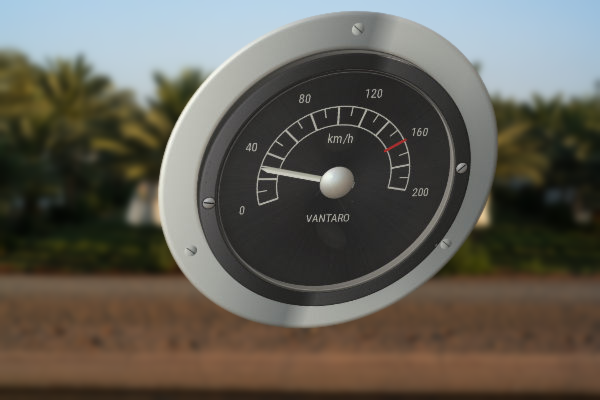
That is 30 km/h
